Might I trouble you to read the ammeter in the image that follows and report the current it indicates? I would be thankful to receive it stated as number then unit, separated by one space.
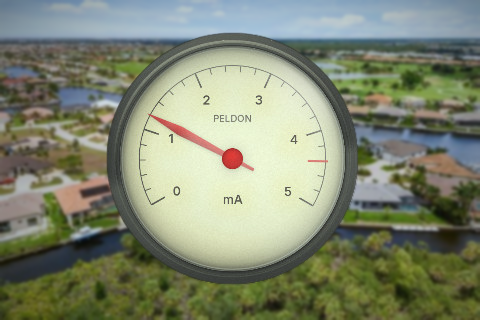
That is 1.2 mA
